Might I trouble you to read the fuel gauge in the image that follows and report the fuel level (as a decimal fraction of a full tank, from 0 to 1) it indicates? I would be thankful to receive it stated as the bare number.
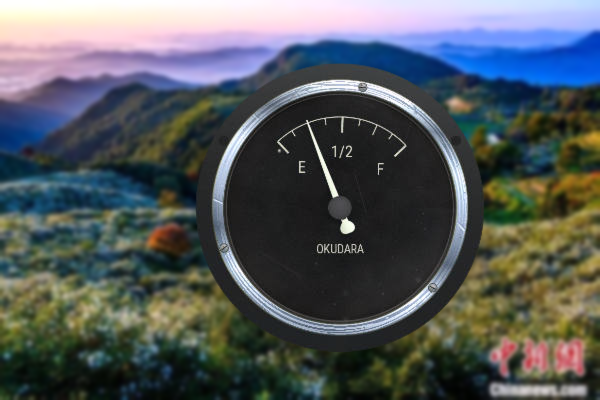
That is 0.25
